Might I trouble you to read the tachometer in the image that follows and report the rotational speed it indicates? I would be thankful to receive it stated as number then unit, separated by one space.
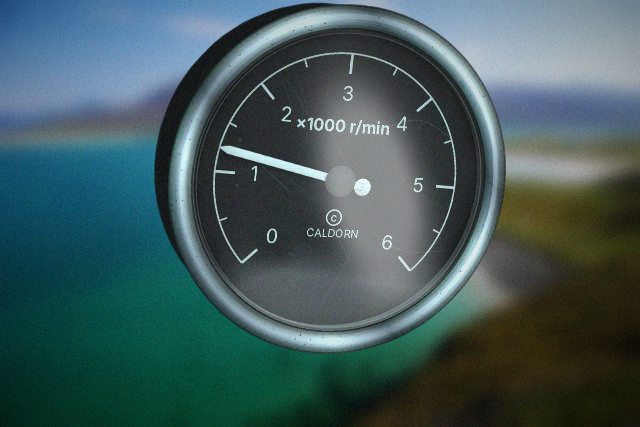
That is 1250 rpm
